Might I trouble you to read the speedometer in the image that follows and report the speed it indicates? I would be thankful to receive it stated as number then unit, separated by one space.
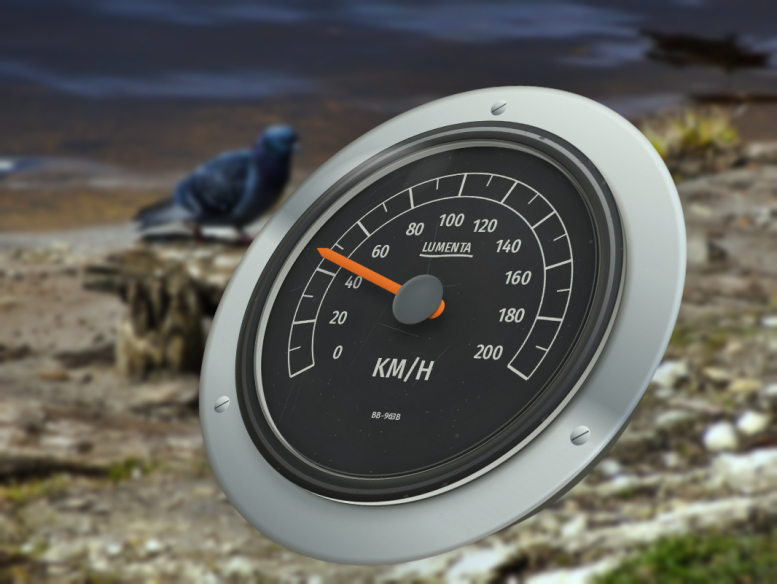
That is 45 km/h
